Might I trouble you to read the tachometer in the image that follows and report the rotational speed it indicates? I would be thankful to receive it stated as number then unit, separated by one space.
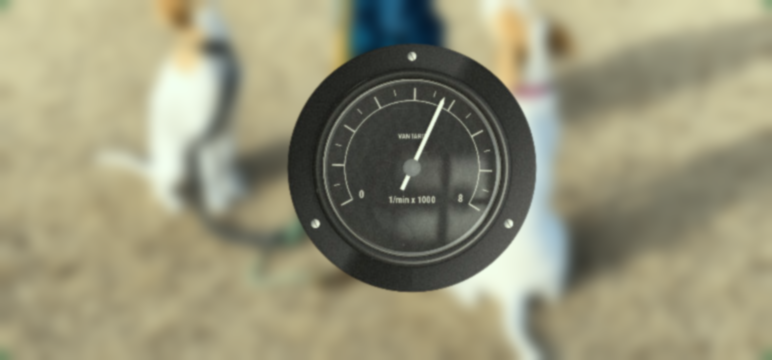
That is 4750 rpm
